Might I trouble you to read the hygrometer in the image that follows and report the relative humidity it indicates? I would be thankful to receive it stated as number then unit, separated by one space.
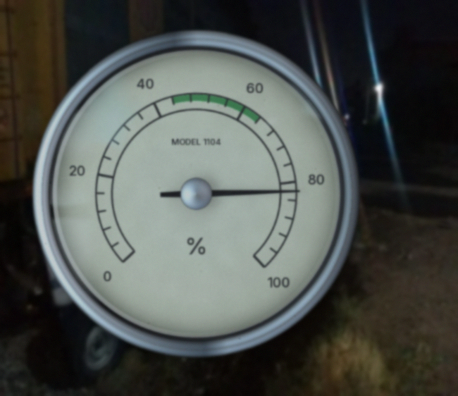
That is 82 %
